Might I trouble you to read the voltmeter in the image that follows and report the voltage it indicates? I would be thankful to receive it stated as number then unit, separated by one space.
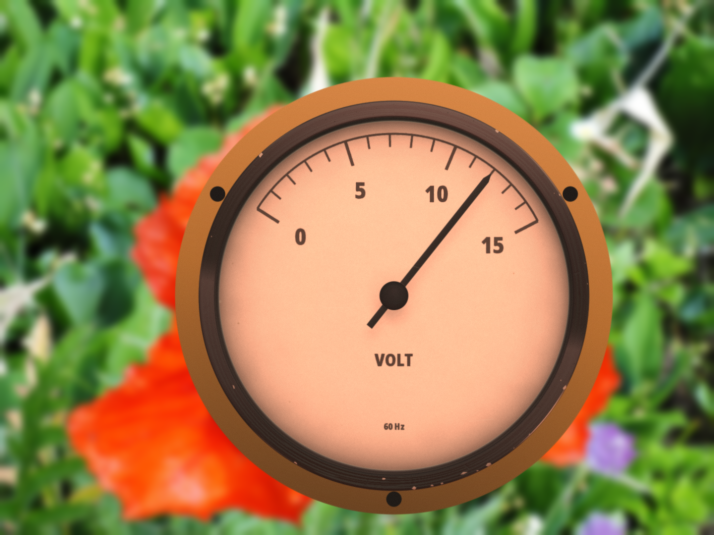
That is 12 V
